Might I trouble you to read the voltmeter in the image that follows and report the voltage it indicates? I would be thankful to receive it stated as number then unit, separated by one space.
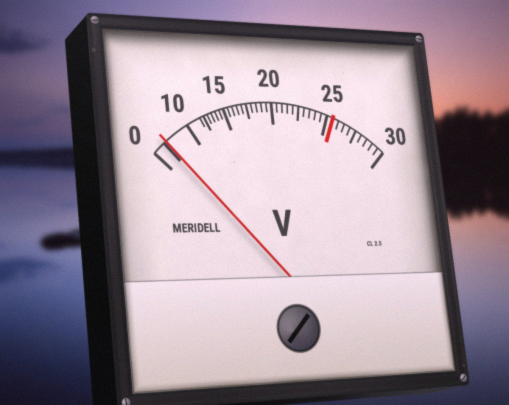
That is 5 V
